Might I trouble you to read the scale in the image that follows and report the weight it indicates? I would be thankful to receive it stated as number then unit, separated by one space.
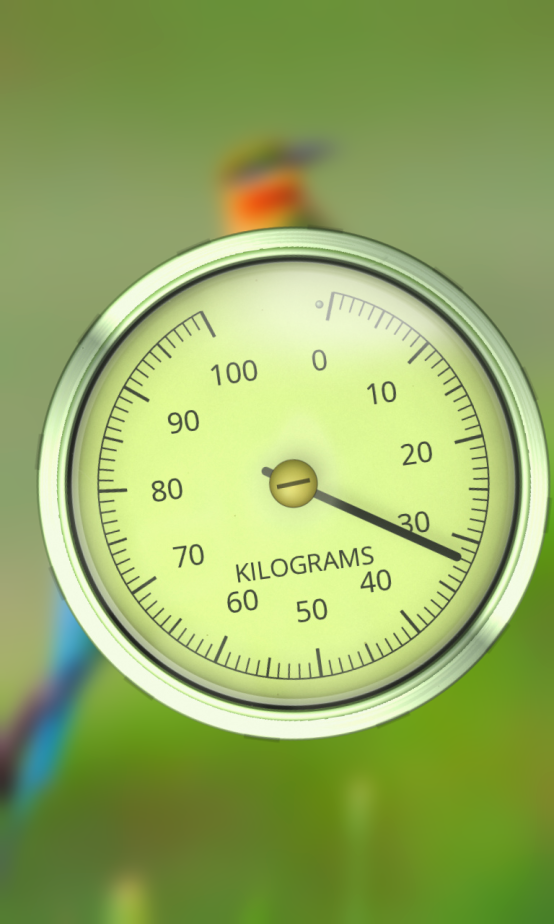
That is 32 kg
